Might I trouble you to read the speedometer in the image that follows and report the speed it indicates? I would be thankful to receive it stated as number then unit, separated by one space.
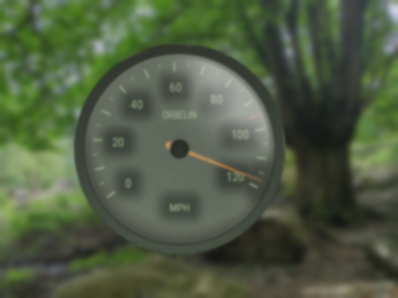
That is 117.5 mph
